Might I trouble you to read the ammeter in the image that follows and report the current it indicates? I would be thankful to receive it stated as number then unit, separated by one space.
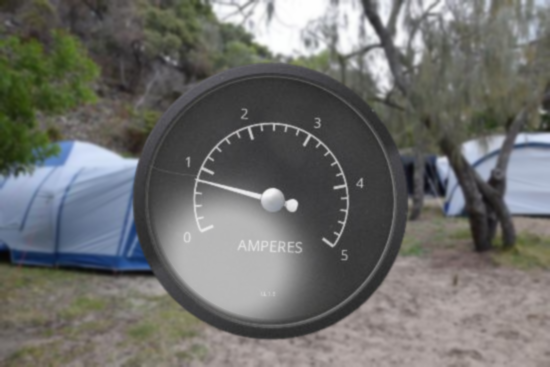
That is 0.8 A
